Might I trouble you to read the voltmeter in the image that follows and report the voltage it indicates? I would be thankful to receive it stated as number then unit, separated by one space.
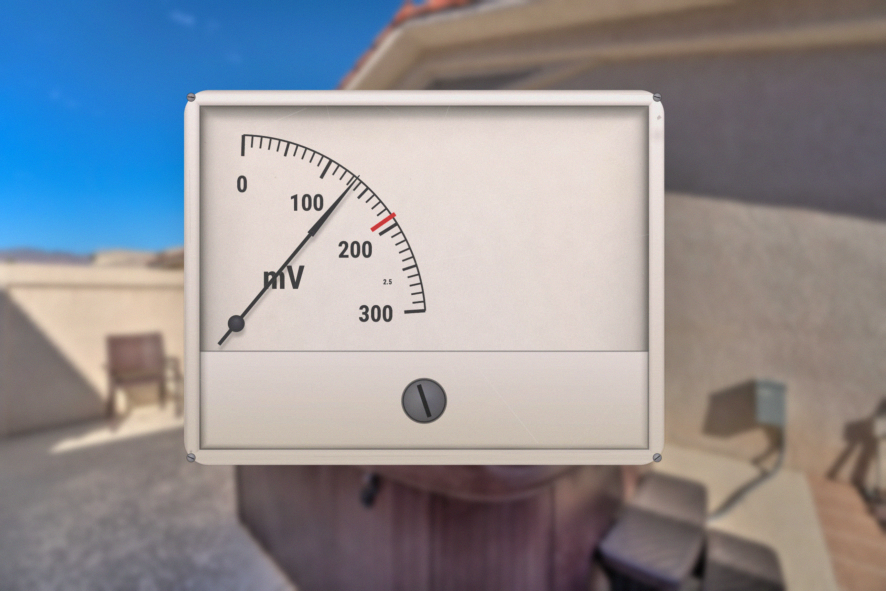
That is 135 mV
